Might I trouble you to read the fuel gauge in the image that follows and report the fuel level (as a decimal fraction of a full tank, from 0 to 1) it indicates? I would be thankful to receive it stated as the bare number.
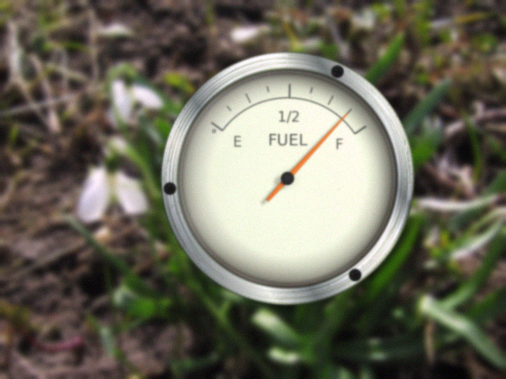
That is 0.875
